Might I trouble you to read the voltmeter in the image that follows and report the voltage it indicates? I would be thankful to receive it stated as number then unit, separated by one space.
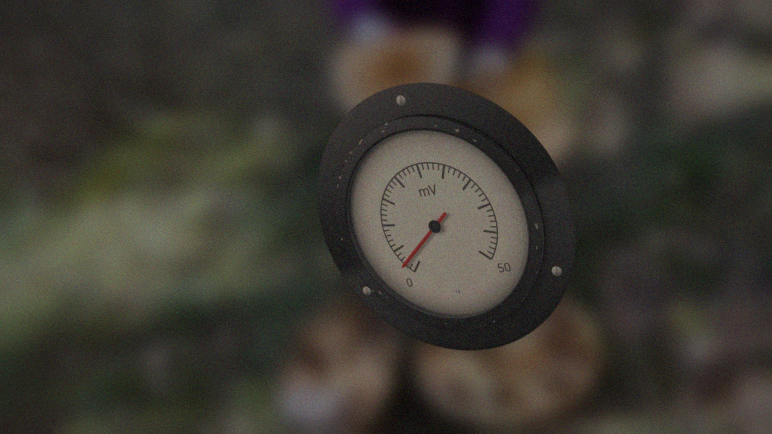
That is 2 mV
